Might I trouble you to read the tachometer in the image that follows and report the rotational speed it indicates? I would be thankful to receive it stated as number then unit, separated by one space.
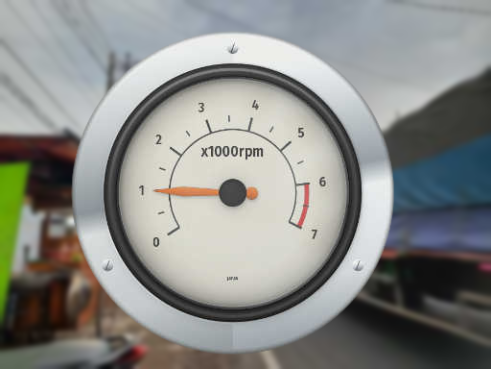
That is 1000 rpm
